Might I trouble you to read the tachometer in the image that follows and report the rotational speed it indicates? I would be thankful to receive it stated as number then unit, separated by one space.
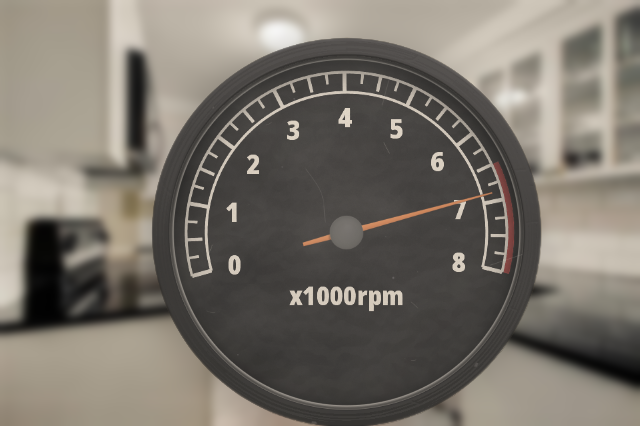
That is 6875 rpm
